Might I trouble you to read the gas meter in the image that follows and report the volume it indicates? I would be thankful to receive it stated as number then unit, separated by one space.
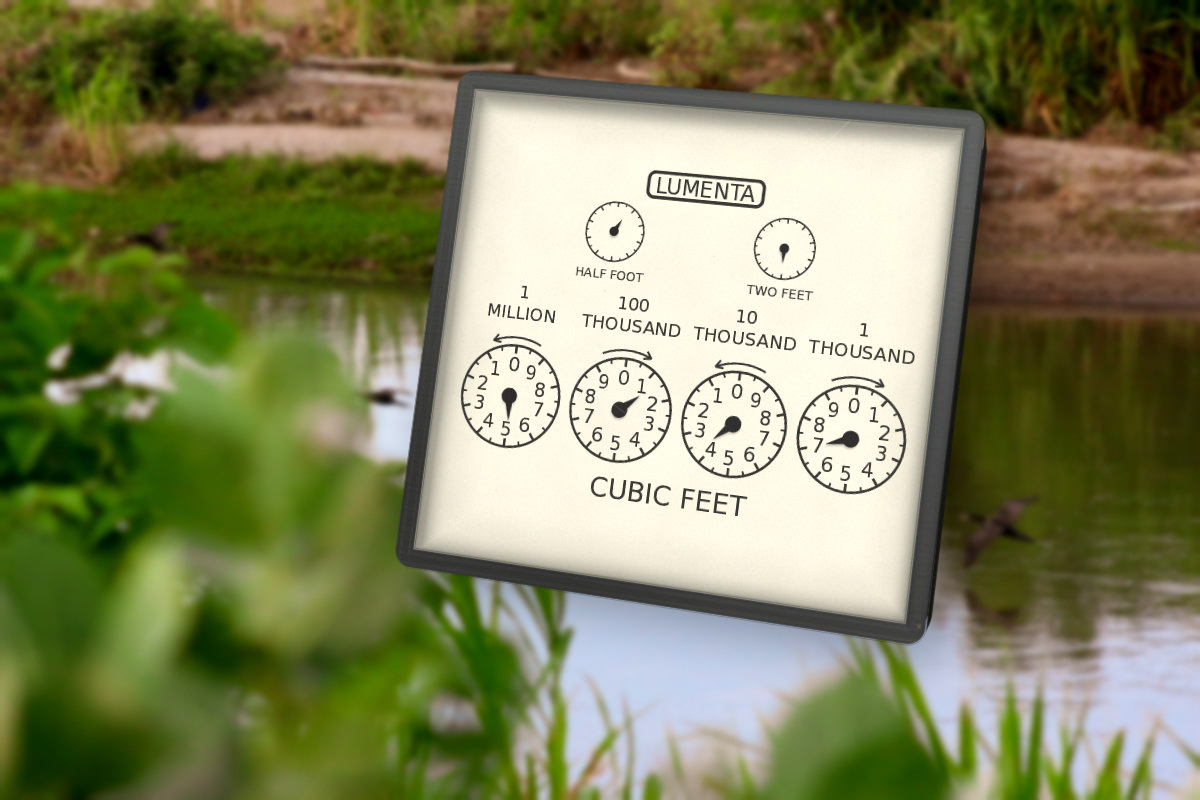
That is 513700 ft³
